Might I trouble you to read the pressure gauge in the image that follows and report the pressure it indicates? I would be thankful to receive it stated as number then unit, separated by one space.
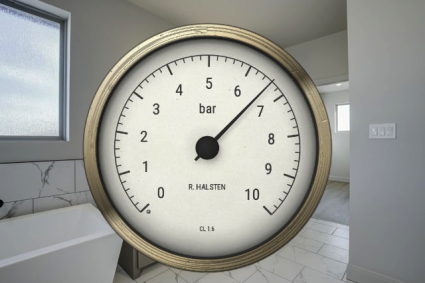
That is 6.6 bar
